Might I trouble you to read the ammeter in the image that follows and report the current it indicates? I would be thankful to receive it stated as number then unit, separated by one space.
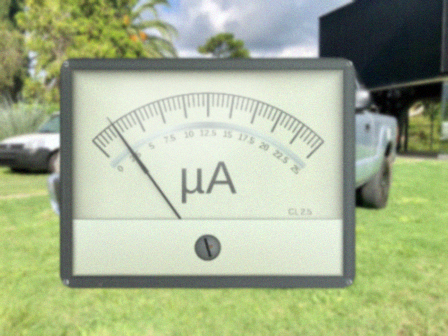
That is 2.5 µA
